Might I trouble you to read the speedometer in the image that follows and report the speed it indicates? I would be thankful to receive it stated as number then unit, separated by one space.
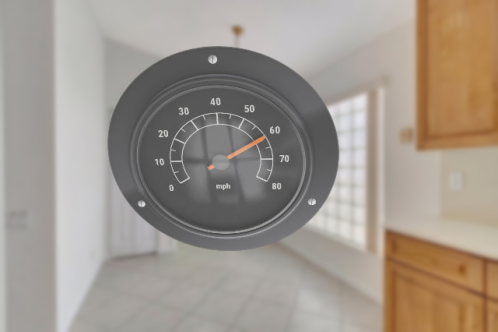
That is 60 mph
